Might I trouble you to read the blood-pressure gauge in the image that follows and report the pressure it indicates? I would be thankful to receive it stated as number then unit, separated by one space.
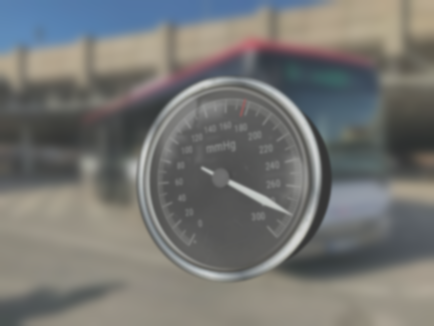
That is 280 mmHg
